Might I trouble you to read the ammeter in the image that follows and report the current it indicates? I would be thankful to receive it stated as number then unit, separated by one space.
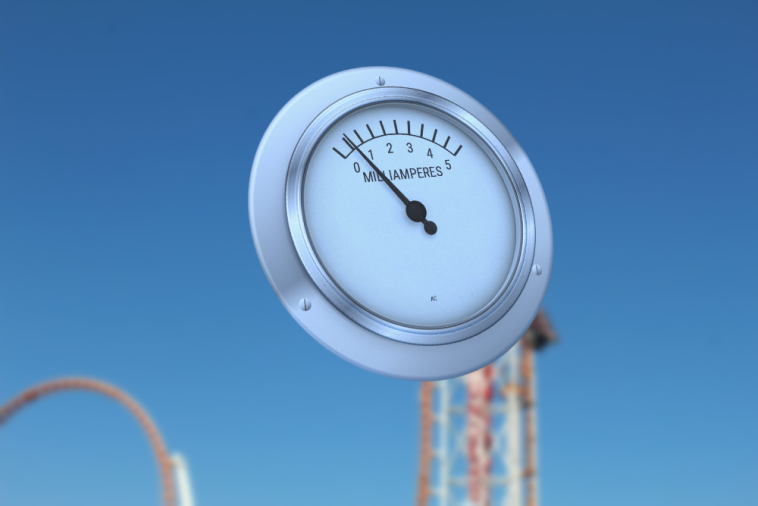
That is 0.5 mA
